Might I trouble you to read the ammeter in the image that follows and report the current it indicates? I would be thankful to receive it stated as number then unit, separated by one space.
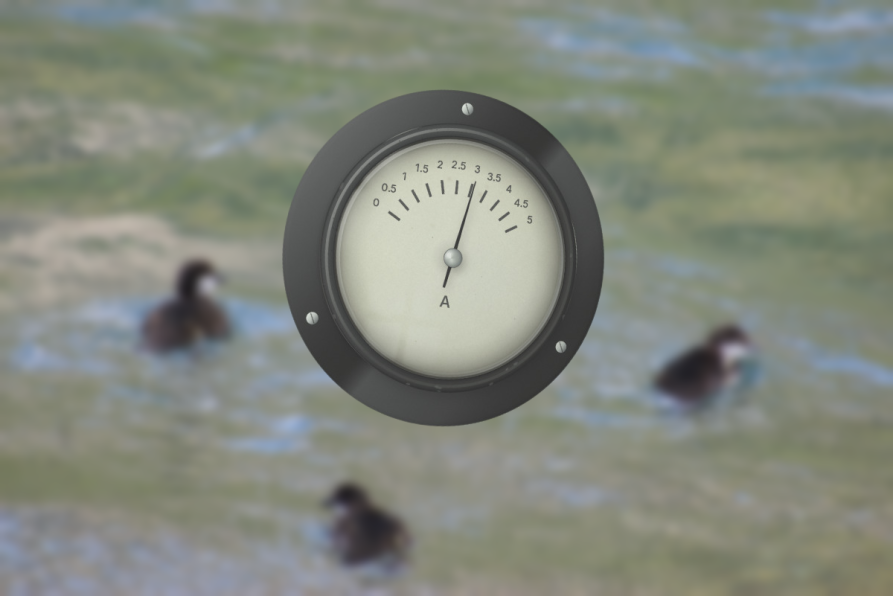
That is 3 A
